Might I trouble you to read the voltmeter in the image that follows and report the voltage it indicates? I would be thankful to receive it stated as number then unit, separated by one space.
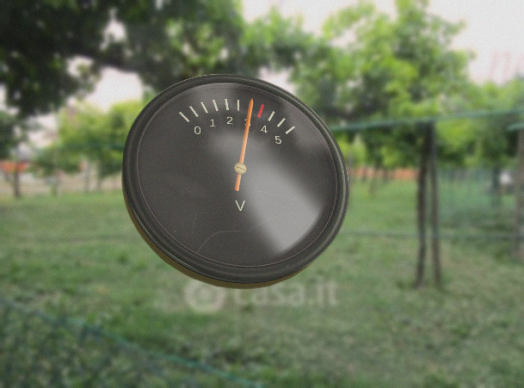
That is 3 V
